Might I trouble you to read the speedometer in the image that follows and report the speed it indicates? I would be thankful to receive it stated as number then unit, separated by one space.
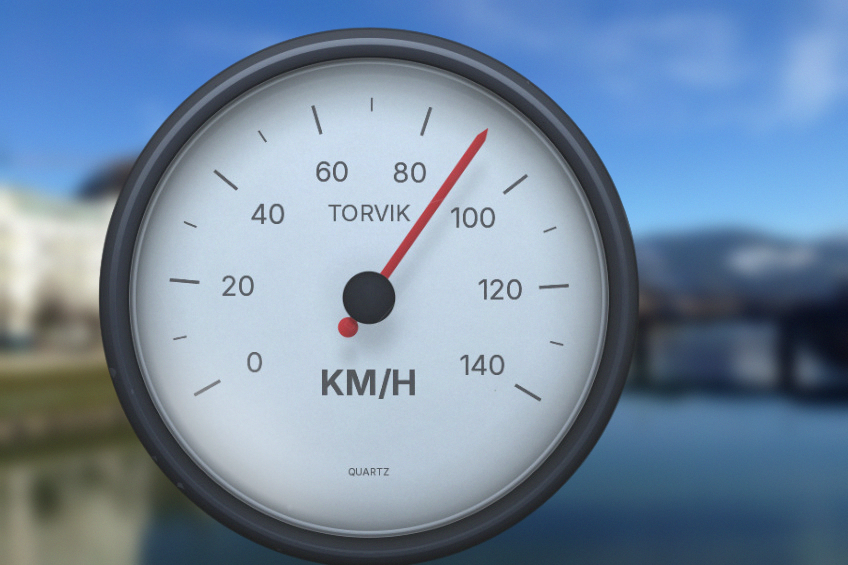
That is 90 km/h
